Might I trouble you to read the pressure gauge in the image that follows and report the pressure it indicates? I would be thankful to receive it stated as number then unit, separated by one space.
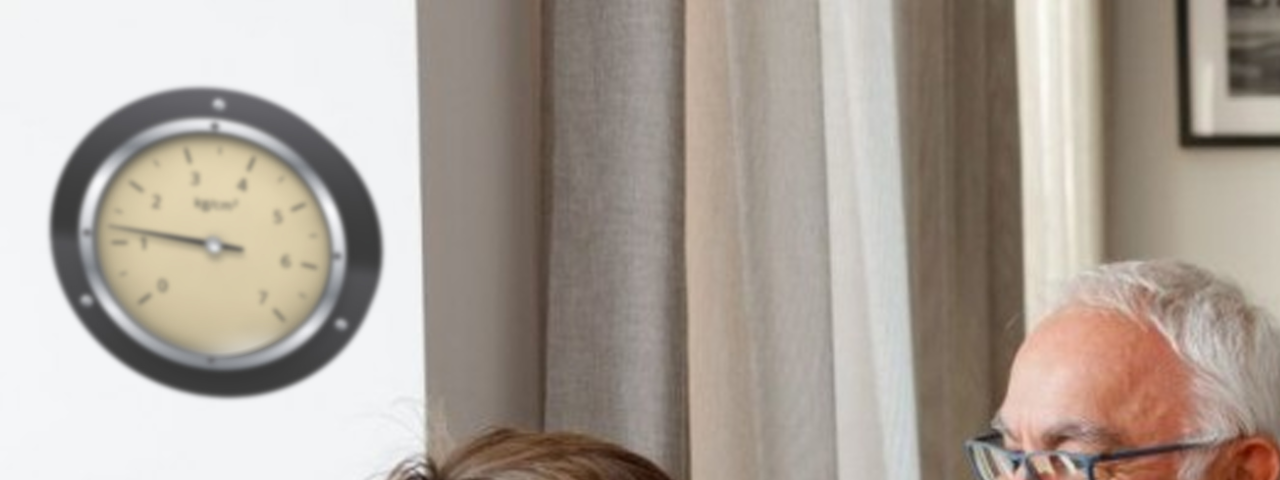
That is 1.25 kg/cm²
